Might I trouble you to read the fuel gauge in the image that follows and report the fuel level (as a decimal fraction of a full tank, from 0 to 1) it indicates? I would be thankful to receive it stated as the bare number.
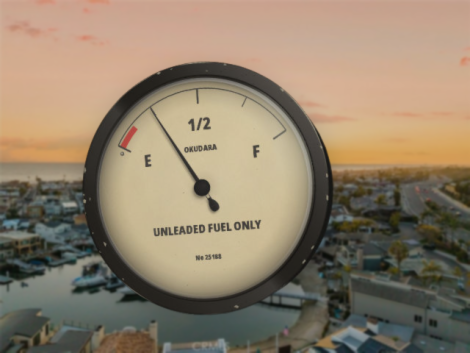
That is 0.25
